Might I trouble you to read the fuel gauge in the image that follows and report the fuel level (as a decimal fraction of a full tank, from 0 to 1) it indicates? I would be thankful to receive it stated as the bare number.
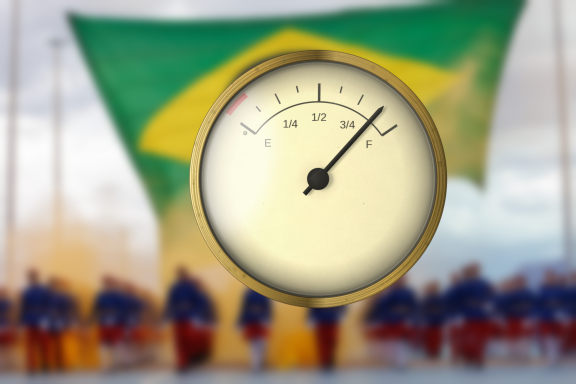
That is 0.875
